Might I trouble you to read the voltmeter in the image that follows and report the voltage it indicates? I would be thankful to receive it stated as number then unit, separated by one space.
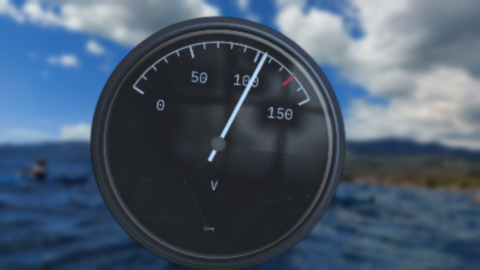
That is 105 V
